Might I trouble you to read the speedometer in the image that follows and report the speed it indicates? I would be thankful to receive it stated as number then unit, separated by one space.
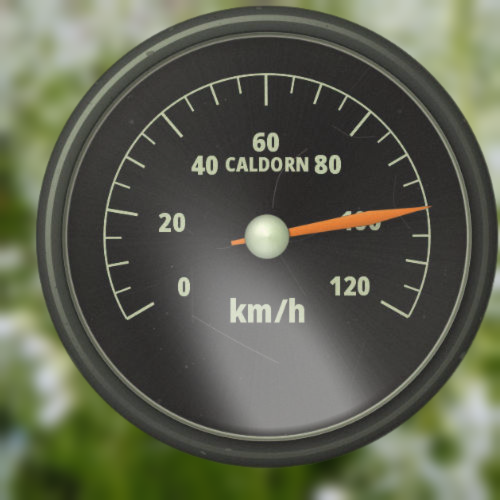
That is 100 km/h
